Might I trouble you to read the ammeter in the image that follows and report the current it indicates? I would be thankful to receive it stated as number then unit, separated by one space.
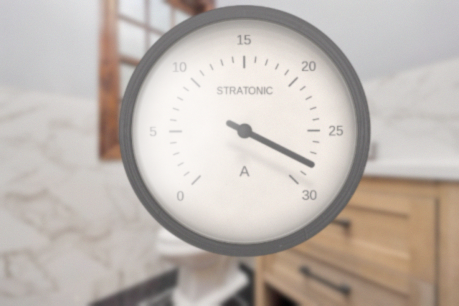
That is 28 A
